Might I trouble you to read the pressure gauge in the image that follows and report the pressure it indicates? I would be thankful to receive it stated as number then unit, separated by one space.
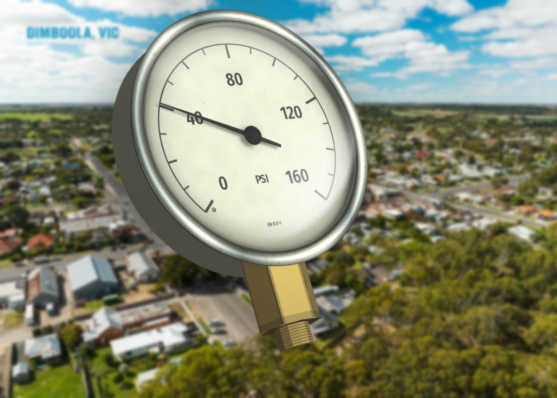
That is 40 psi
